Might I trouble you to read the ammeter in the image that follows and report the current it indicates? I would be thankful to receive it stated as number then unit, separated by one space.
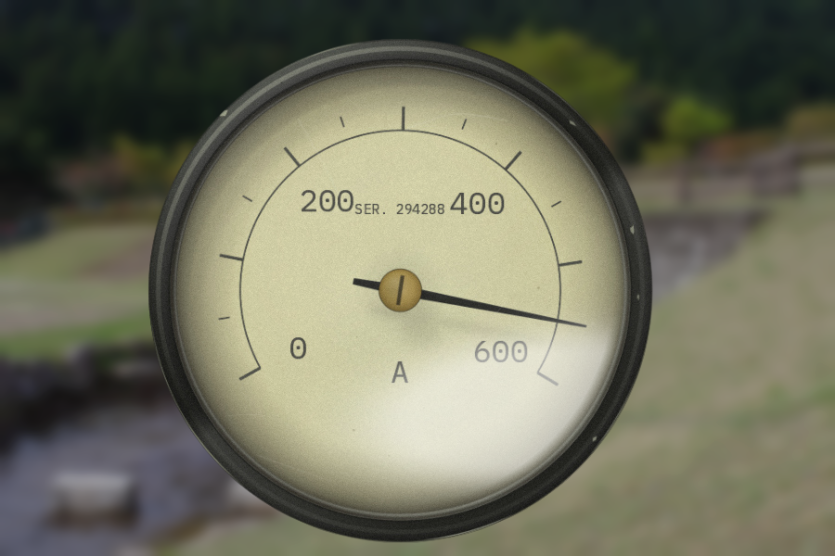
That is 550 A
